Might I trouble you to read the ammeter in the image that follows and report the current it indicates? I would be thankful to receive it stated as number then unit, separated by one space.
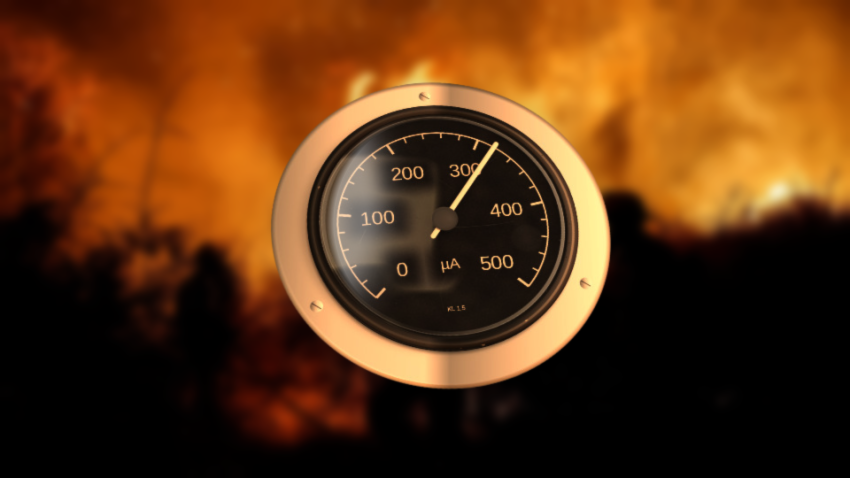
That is 320 µA
